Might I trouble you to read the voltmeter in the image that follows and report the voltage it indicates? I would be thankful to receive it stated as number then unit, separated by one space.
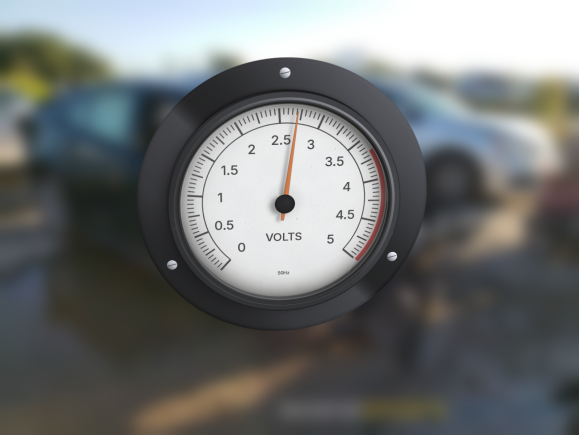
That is 2.7 V
